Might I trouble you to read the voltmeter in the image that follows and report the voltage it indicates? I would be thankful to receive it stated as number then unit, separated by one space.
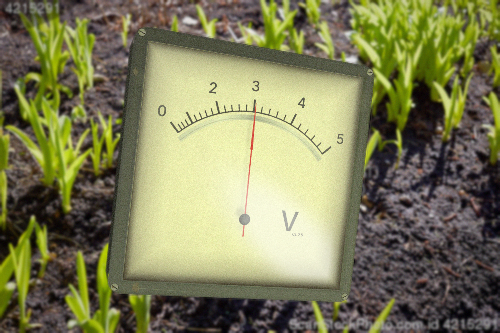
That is 3 V
